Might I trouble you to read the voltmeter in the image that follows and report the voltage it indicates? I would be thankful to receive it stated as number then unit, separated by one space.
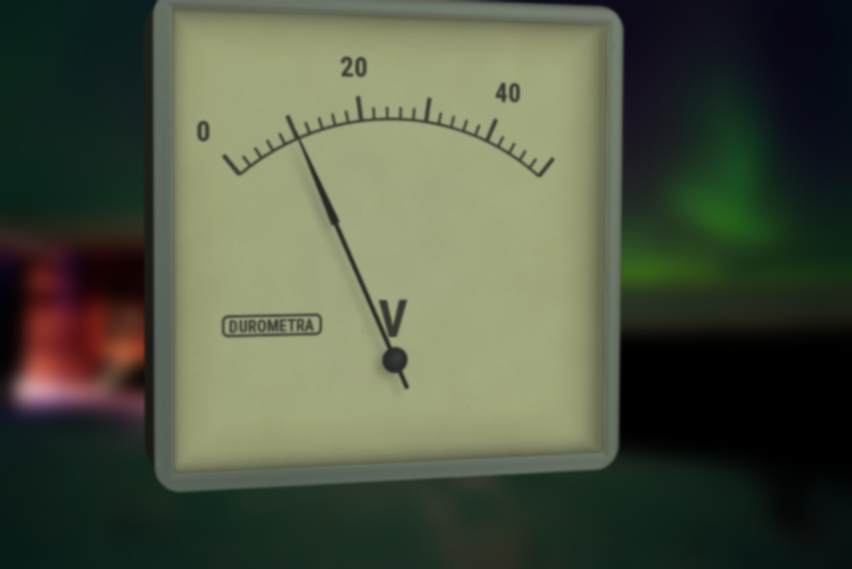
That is 10 V
